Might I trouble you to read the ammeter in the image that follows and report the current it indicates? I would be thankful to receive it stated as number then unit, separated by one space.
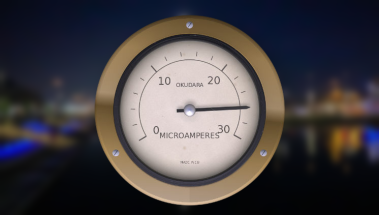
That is 26 µA
